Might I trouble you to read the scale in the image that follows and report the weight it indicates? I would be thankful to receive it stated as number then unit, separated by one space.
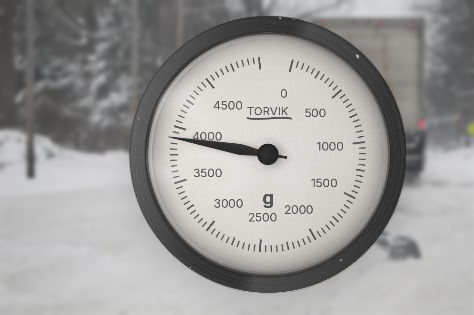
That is 3900 g
